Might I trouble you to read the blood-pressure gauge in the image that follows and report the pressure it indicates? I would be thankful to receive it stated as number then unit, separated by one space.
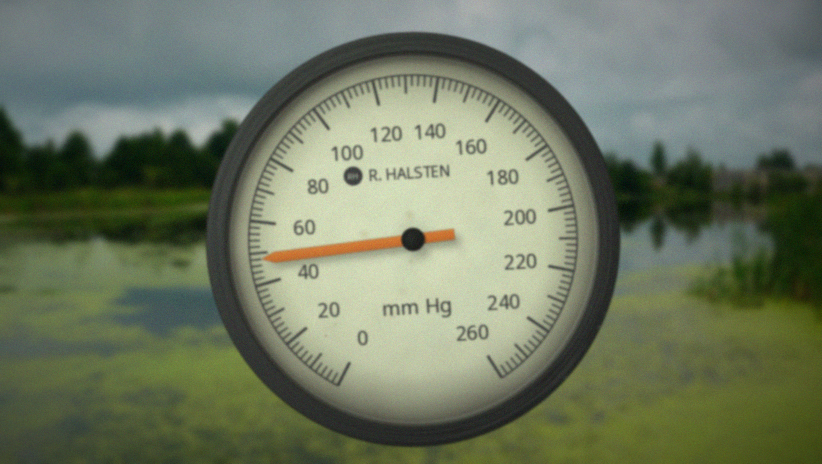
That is 48 mmHg
